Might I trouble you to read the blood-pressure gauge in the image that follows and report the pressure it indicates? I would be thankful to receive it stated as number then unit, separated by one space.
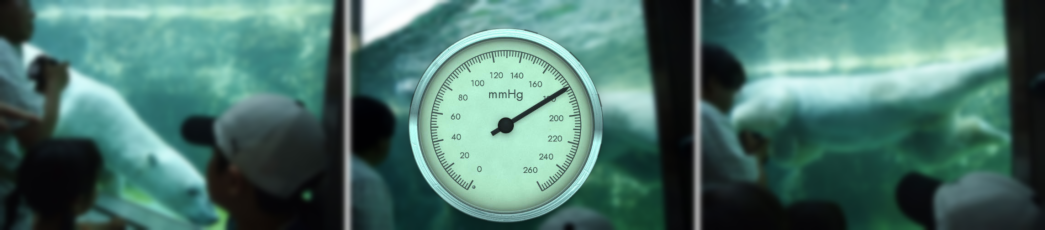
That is 180 mmHg
